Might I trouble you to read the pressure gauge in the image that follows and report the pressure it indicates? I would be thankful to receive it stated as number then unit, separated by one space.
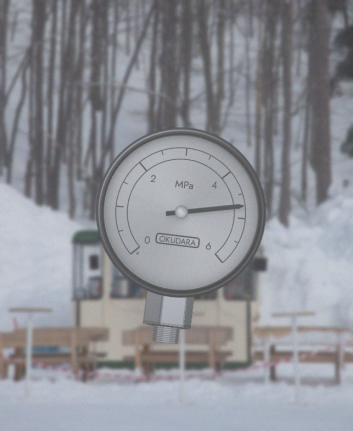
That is 4.75 MPa
